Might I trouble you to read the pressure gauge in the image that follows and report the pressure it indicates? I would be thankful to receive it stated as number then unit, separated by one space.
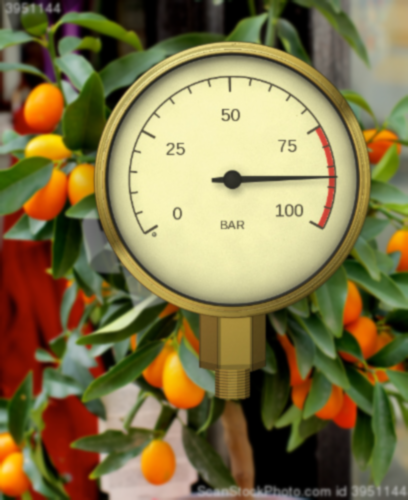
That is 87.5 bar
